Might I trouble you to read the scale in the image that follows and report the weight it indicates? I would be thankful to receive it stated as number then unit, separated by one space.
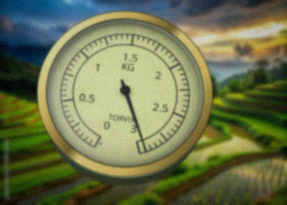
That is 2.95 kg
